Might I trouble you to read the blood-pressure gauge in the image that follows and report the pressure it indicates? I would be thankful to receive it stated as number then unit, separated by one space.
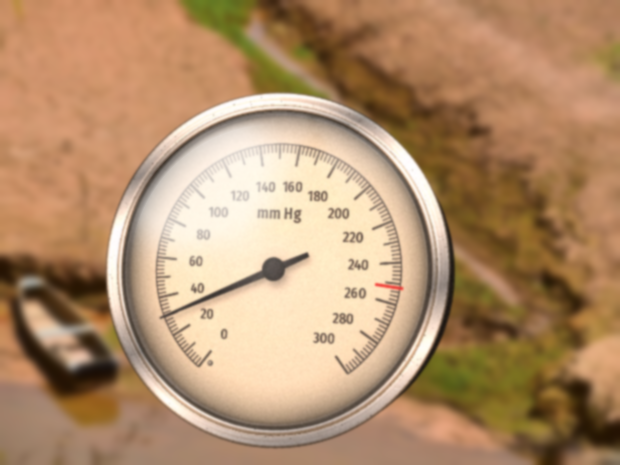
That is 30 mmHg
